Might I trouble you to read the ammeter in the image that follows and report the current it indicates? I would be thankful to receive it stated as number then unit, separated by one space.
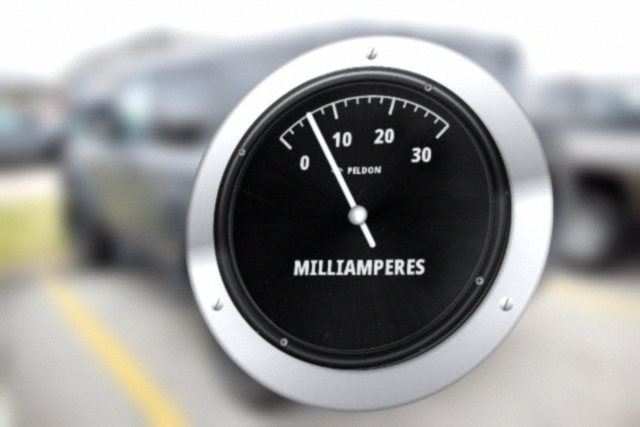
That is 6 mA
